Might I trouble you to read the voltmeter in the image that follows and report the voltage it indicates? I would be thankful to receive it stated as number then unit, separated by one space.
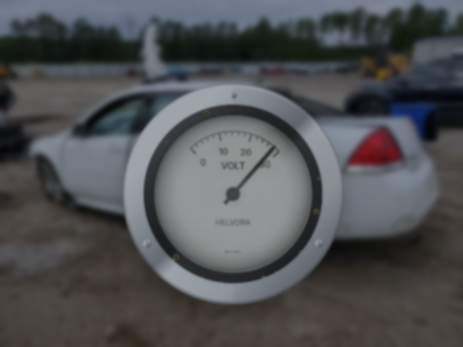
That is 28 V
